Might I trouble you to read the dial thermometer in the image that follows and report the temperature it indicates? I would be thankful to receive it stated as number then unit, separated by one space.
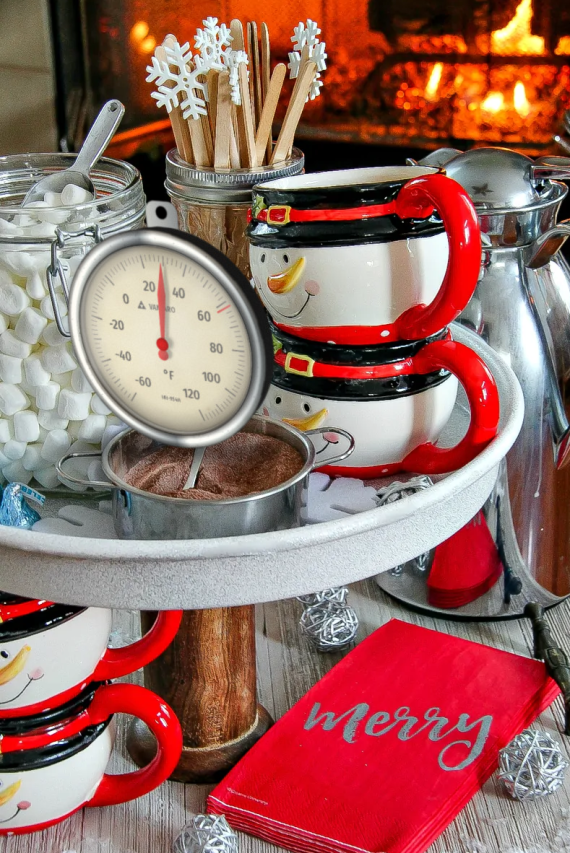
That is 30 °F
